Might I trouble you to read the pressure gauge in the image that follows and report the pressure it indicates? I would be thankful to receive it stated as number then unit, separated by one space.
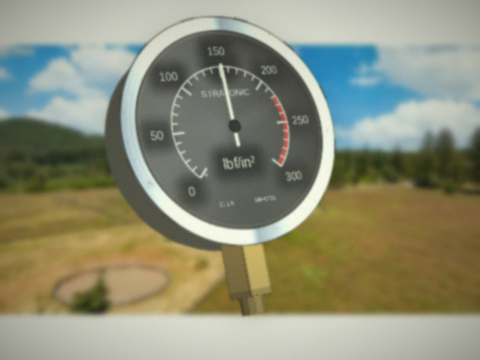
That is 150 psi
